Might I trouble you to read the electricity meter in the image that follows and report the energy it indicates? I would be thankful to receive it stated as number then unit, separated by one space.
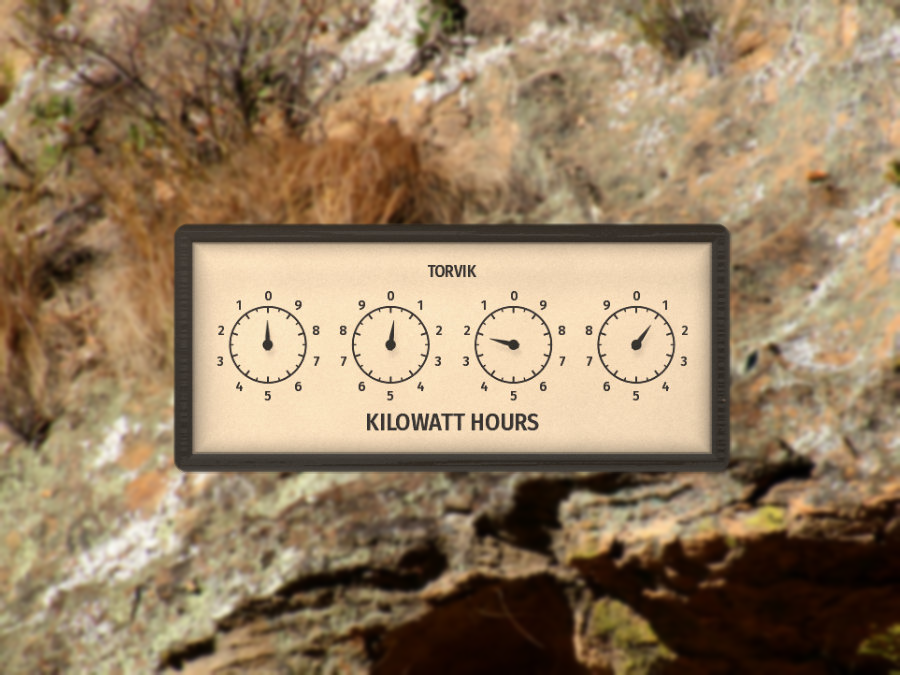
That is 21 kWh
